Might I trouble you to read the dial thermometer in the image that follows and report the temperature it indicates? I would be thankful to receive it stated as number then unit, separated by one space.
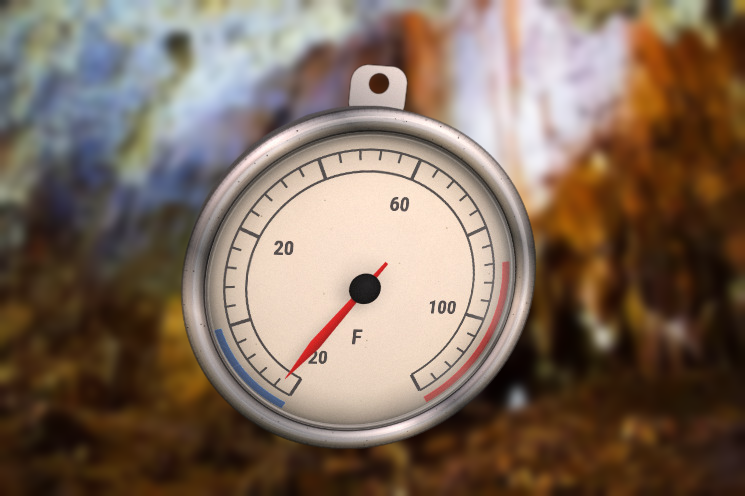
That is -16 °F
